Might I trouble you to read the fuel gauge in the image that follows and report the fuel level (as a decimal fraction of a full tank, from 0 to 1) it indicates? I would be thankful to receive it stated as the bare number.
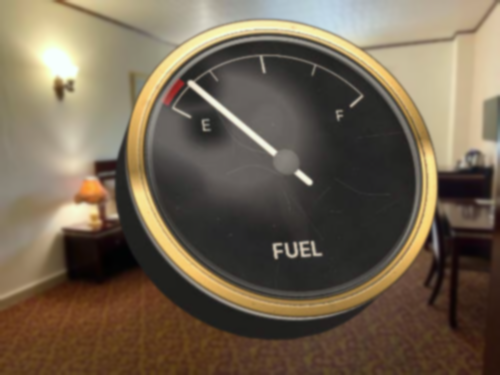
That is 0.125
